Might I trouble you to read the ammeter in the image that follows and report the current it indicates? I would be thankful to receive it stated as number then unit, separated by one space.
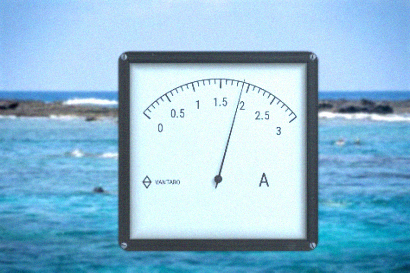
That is 1.9 A
